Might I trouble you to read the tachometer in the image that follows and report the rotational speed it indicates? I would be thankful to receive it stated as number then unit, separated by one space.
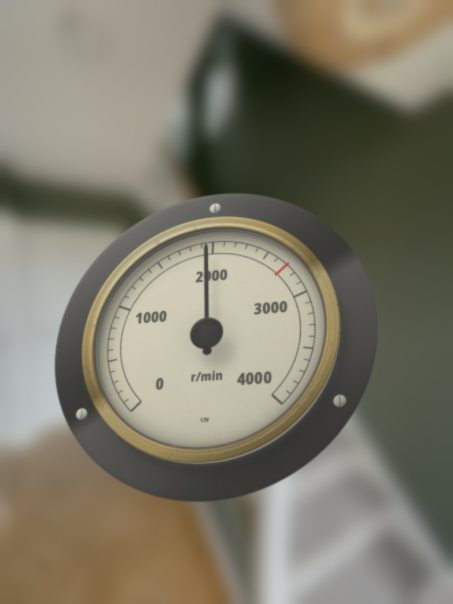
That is 1950 rpm
